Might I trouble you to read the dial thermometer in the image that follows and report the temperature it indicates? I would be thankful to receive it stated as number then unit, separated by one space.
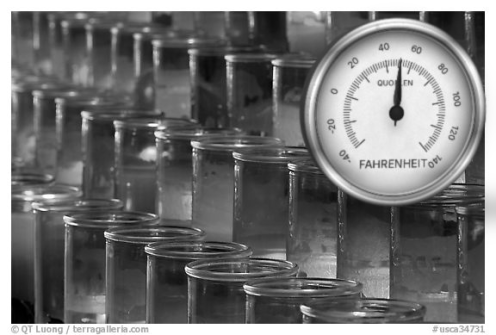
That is 50 °F
